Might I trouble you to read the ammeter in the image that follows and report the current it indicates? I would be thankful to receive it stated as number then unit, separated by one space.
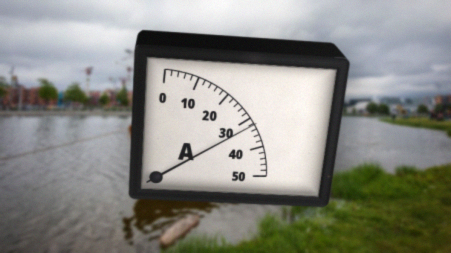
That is 32 A
